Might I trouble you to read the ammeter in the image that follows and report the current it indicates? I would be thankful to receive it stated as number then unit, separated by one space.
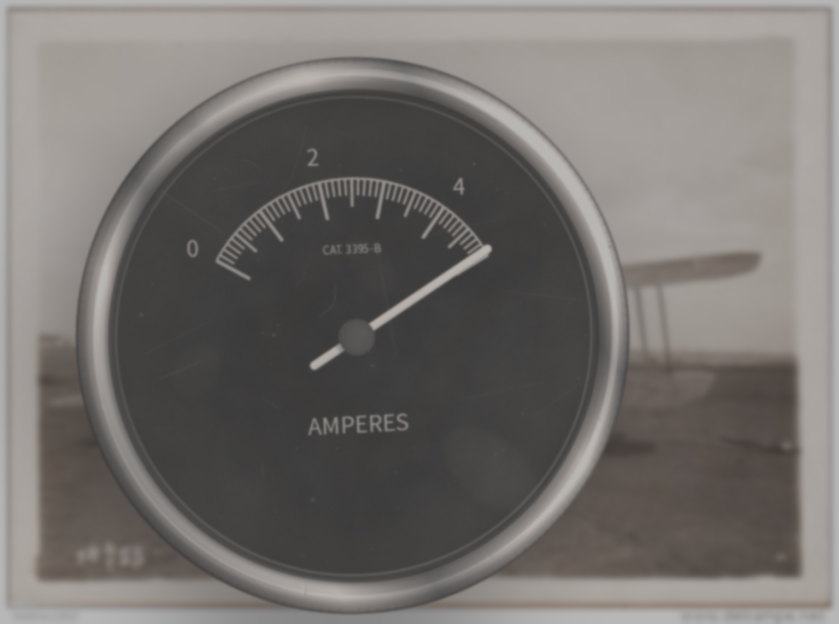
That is 4.9 A
